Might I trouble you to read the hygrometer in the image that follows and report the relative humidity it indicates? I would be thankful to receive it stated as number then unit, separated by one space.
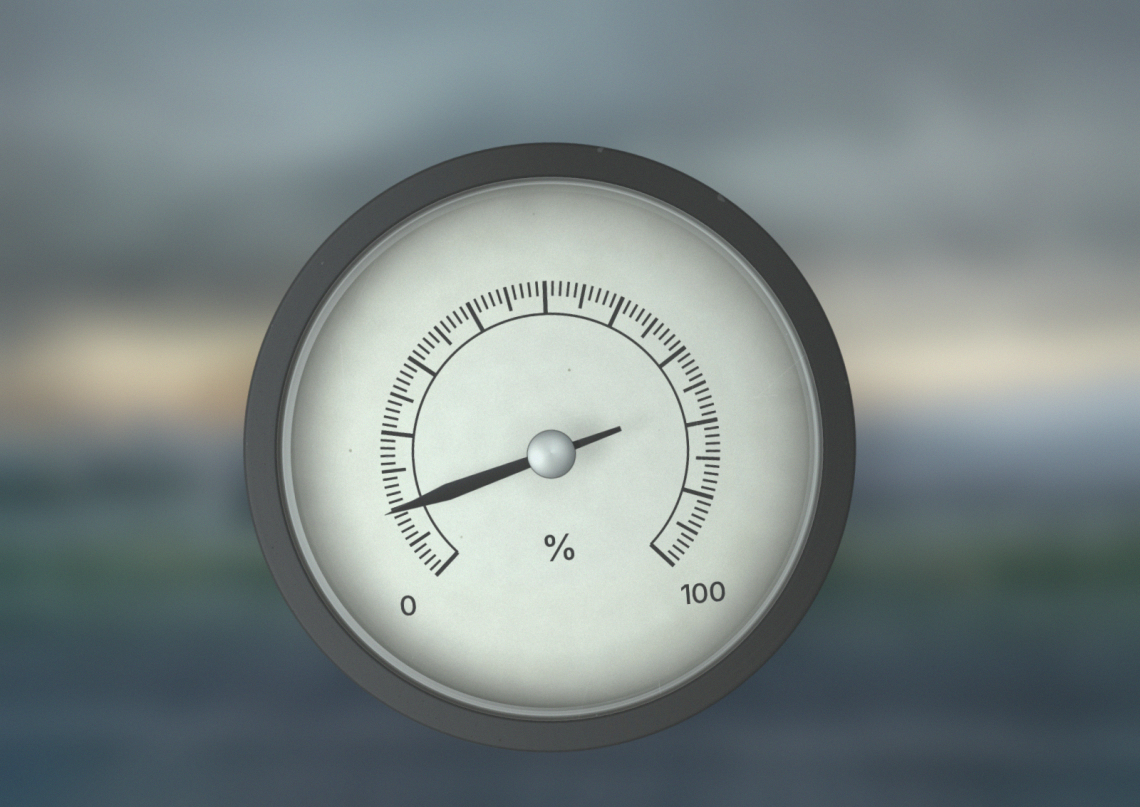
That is 10 %
